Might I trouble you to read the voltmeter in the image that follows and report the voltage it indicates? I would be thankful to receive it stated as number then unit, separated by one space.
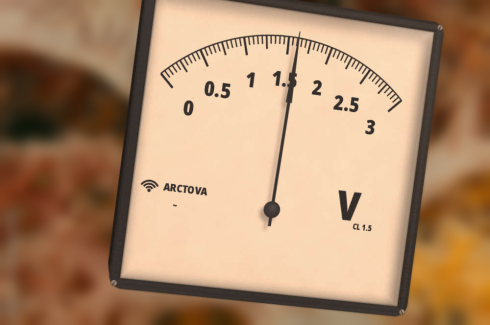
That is 1.6 V
